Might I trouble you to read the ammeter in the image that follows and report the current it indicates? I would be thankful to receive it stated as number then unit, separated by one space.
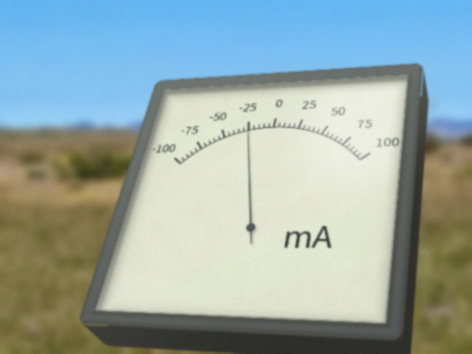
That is -25 mA
